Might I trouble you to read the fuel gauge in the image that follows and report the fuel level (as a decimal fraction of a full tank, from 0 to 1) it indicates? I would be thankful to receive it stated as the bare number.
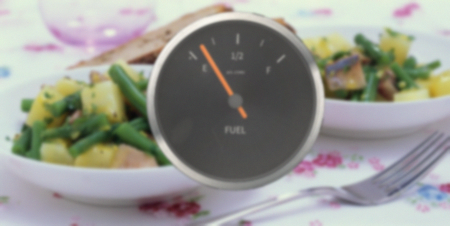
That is 0.125
